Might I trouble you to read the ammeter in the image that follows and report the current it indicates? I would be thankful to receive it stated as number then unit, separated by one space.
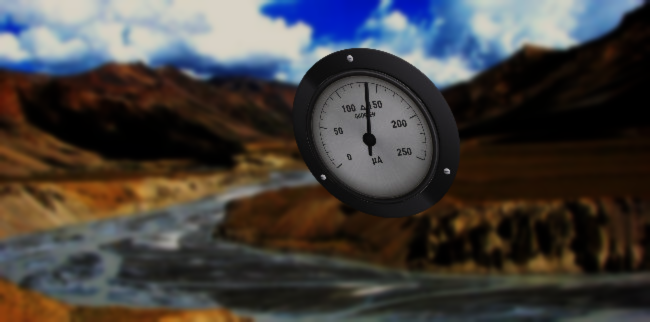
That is 140 µA
